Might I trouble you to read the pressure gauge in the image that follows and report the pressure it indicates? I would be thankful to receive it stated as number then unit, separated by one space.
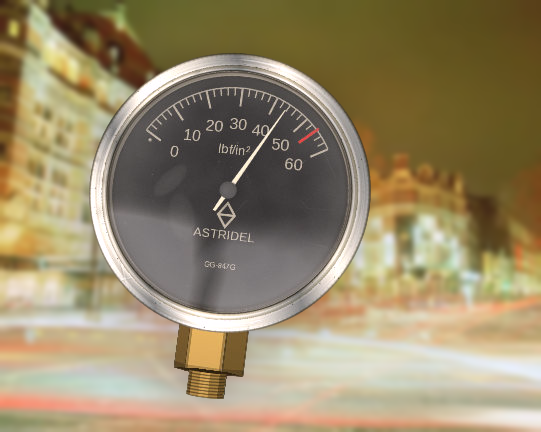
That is 44 psi
